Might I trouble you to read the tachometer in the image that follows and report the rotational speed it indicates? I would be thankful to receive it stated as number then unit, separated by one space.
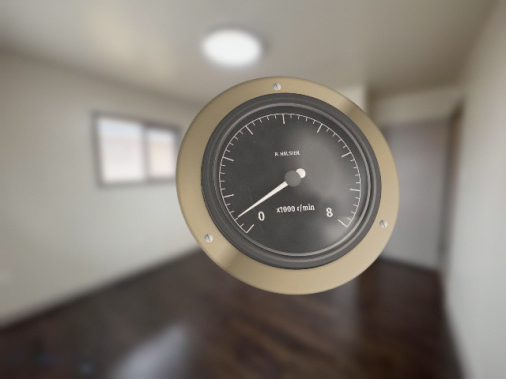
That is 400 rpm
